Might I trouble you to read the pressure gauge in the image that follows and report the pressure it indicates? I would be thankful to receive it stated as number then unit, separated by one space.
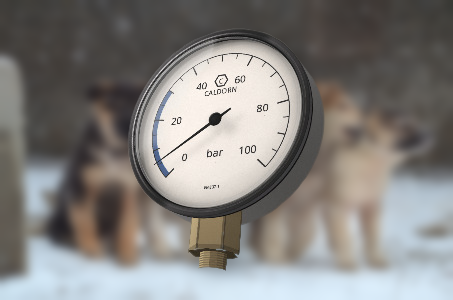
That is 5 bar
